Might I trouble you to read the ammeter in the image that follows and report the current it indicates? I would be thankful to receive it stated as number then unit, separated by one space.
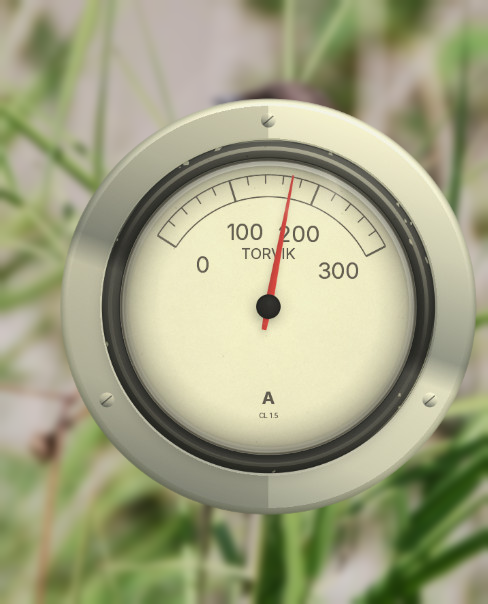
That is 170 A
